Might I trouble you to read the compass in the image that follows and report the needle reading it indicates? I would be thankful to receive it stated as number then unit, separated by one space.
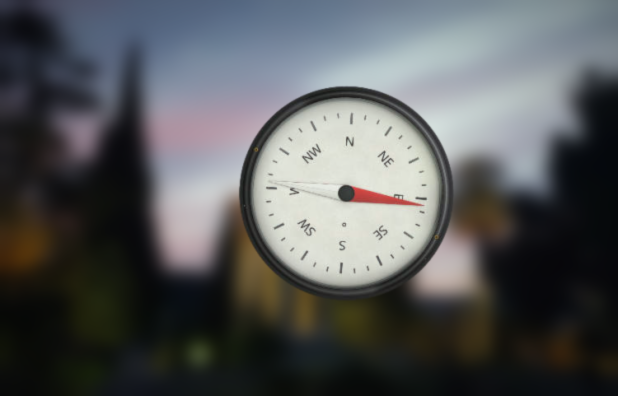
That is 95 °
